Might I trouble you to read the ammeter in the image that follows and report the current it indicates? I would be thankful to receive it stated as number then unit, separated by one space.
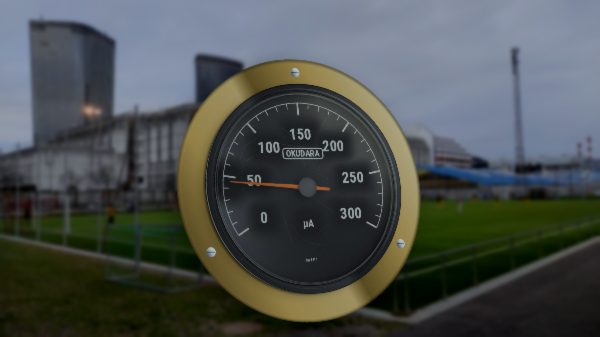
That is 45 µA
